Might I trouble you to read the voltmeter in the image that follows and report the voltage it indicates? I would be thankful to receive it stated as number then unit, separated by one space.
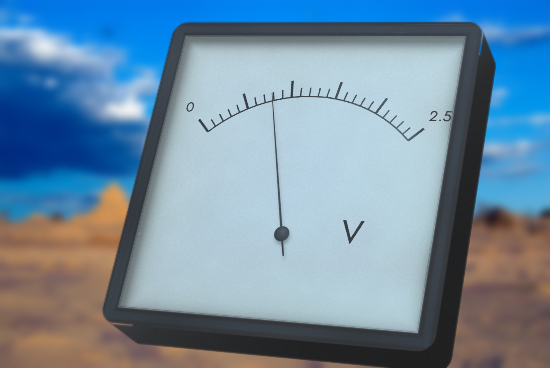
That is 0.8 V
